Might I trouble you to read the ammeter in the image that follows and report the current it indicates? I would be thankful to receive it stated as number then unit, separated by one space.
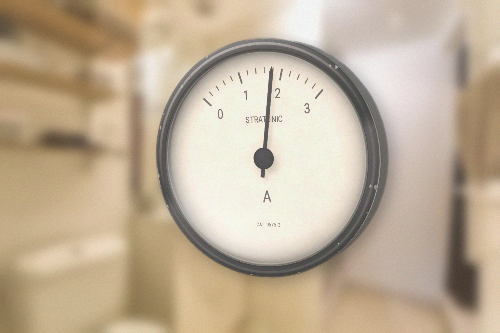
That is 1.8 A
